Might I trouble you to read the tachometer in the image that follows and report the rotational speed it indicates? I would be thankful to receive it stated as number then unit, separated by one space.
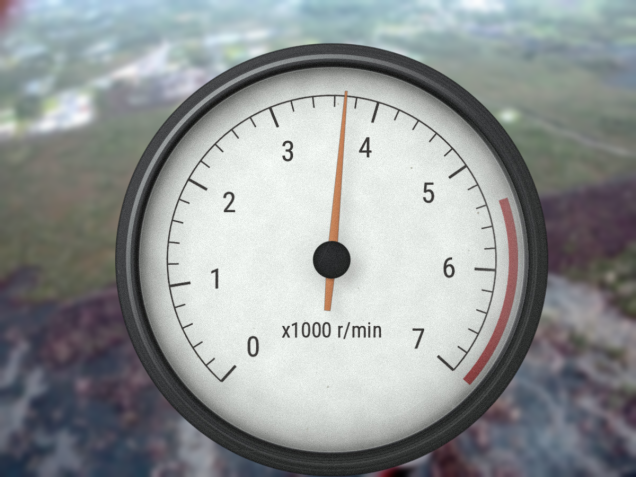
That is 3700 rpm
